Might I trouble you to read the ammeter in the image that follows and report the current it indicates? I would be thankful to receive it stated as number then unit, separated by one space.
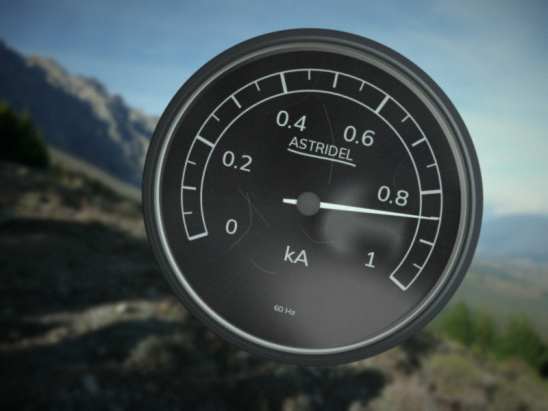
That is 0.85 kA
